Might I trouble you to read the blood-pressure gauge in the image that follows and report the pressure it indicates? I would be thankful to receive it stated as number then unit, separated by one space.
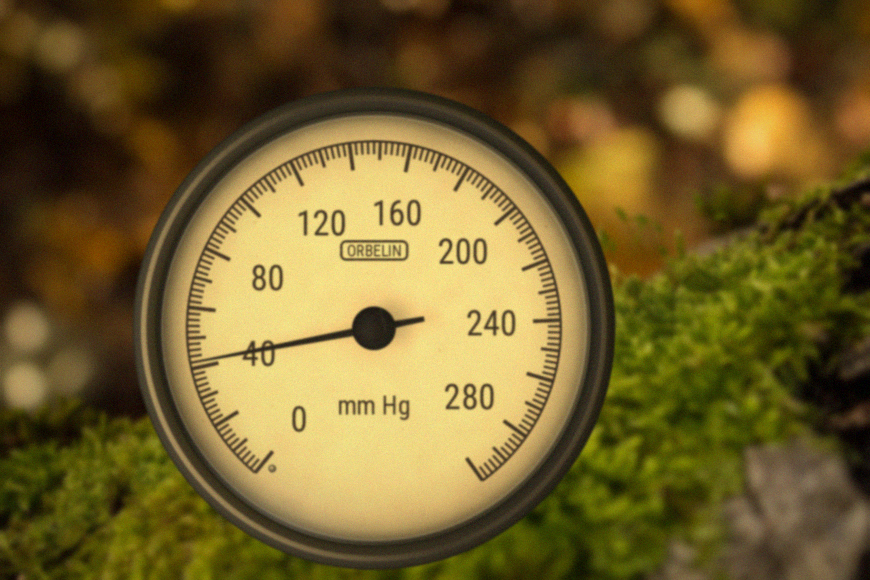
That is 42 mmHg
